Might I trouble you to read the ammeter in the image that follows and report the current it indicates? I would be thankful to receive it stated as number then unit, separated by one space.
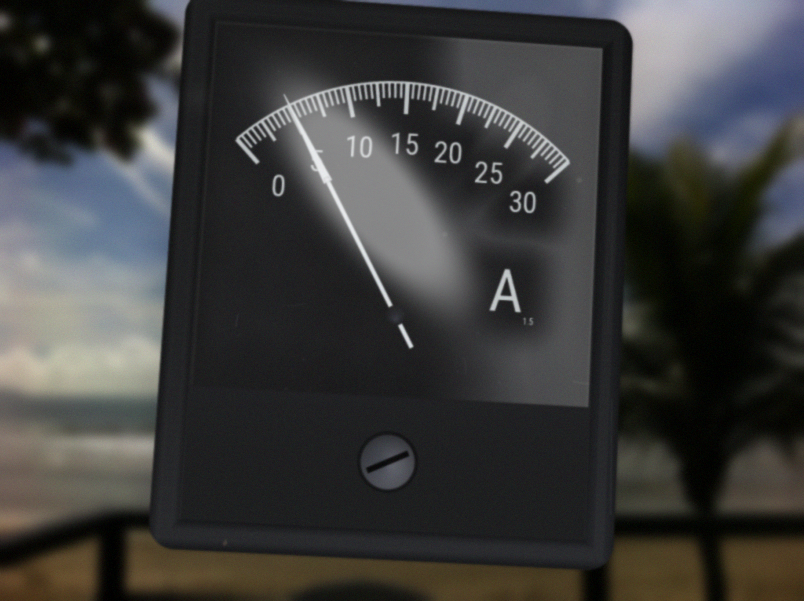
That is 5 A
